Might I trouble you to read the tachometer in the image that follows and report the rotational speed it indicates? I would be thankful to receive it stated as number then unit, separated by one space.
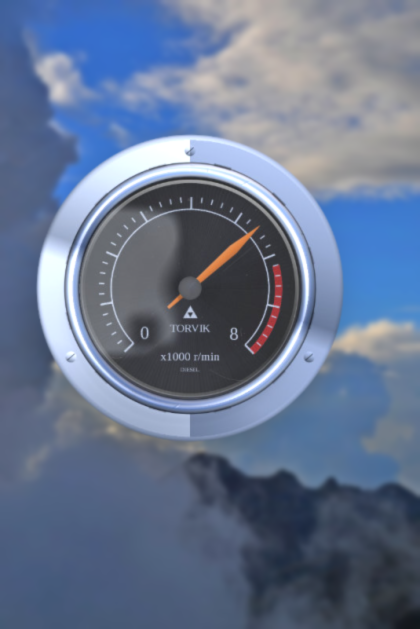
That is 5400 rpm
